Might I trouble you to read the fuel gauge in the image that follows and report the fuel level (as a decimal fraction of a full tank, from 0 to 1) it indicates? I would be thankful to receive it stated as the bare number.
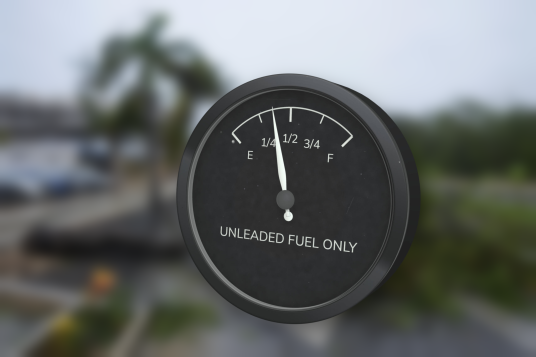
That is 0.375
